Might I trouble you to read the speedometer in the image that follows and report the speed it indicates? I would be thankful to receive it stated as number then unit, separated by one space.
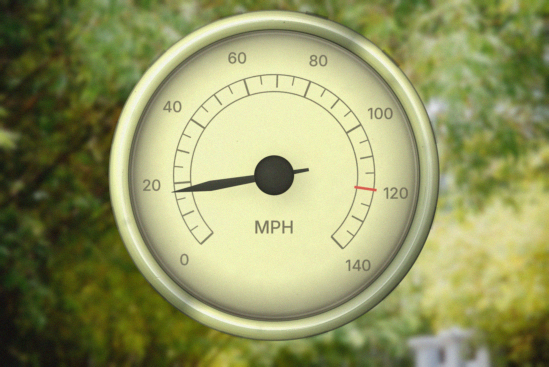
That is 17.5 mph
